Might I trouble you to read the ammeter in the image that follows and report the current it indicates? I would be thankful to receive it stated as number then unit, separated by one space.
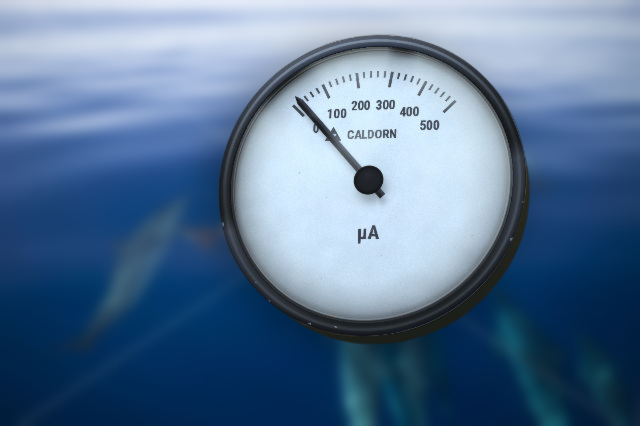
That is 20 µA
